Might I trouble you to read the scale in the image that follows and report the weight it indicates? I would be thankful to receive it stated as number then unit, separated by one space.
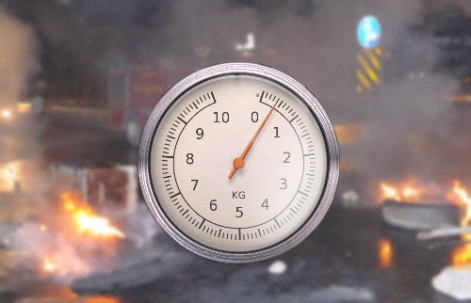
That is 0.4 kg
